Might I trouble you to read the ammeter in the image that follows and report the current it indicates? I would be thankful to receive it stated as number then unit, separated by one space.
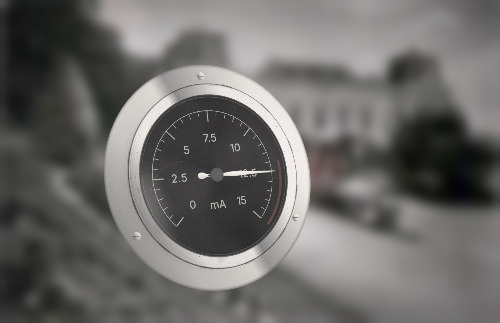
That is 12.5 mA
